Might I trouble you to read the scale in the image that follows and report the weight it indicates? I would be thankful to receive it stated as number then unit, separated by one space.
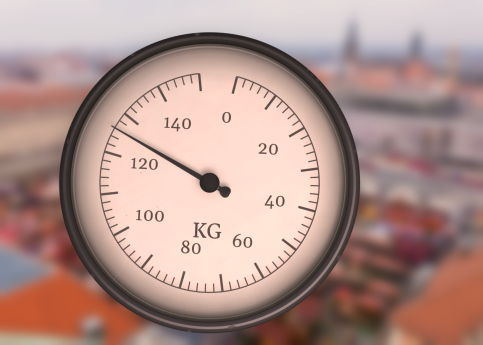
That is 126 kg
